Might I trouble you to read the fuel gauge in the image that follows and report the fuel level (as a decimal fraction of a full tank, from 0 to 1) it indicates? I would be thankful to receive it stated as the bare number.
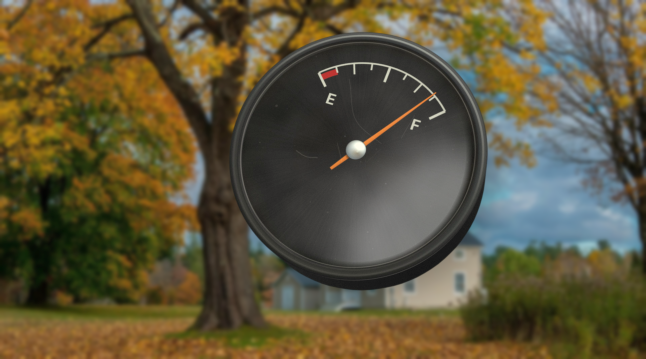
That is 0.875
